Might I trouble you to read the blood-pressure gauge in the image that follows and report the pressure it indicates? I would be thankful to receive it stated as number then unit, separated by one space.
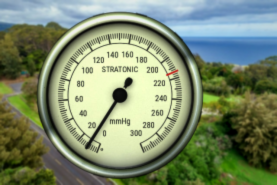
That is 10 mmHg
